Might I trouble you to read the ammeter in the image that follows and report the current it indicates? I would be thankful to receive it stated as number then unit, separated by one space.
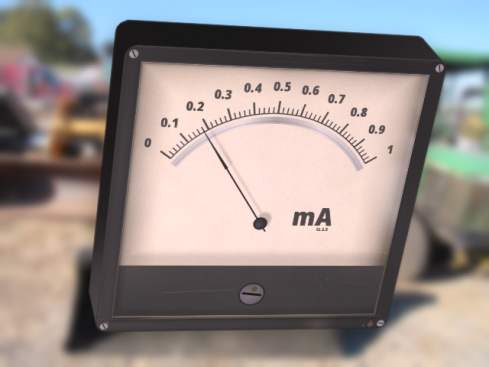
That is 0.18 mA
